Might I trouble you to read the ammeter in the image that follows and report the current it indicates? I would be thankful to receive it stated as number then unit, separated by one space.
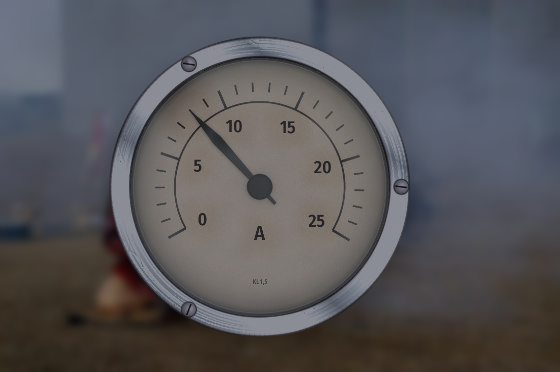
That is 8 A
